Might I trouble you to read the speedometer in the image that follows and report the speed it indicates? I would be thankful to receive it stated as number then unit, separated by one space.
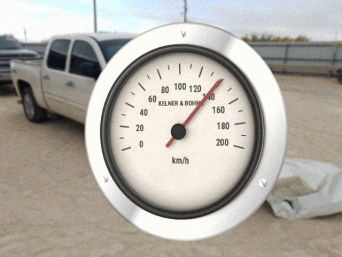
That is 140 km/h
